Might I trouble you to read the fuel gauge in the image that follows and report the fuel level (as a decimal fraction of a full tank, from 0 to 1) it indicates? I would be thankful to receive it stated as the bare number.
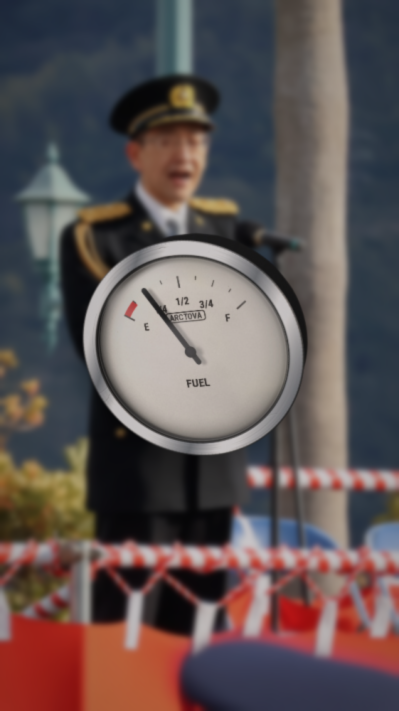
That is 0.25
